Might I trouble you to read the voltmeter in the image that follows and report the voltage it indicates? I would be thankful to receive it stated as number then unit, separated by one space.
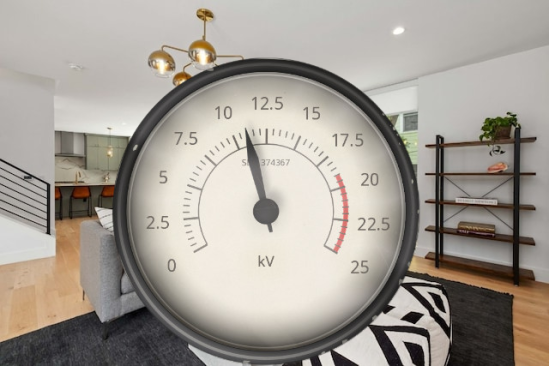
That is 11 kV
